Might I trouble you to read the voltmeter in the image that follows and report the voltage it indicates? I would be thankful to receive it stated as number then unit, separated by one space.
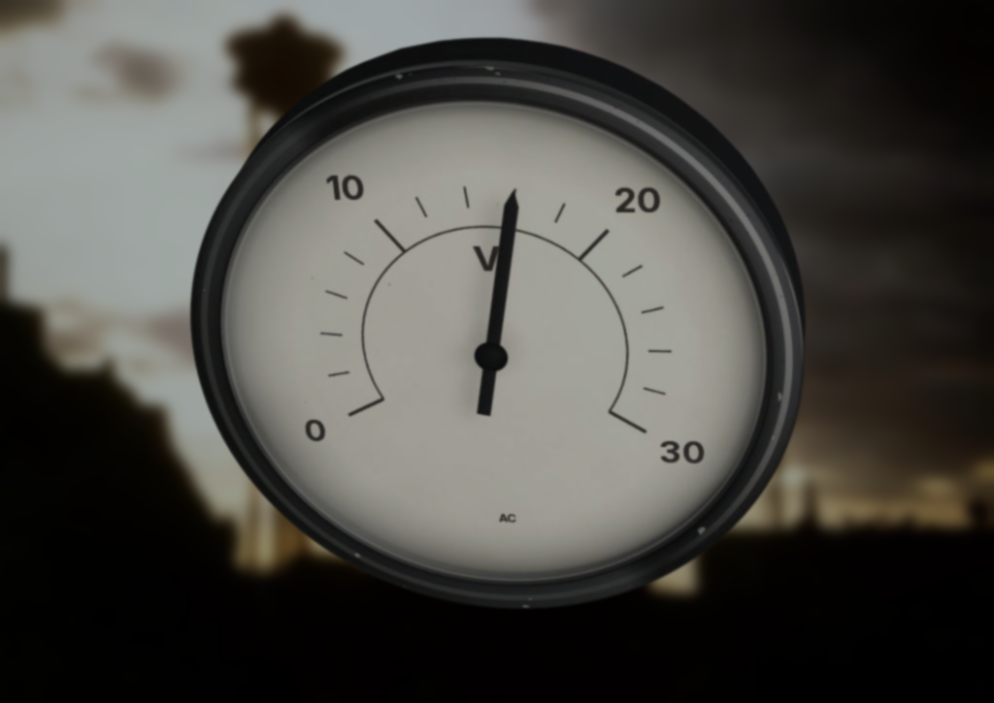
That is 16 V
